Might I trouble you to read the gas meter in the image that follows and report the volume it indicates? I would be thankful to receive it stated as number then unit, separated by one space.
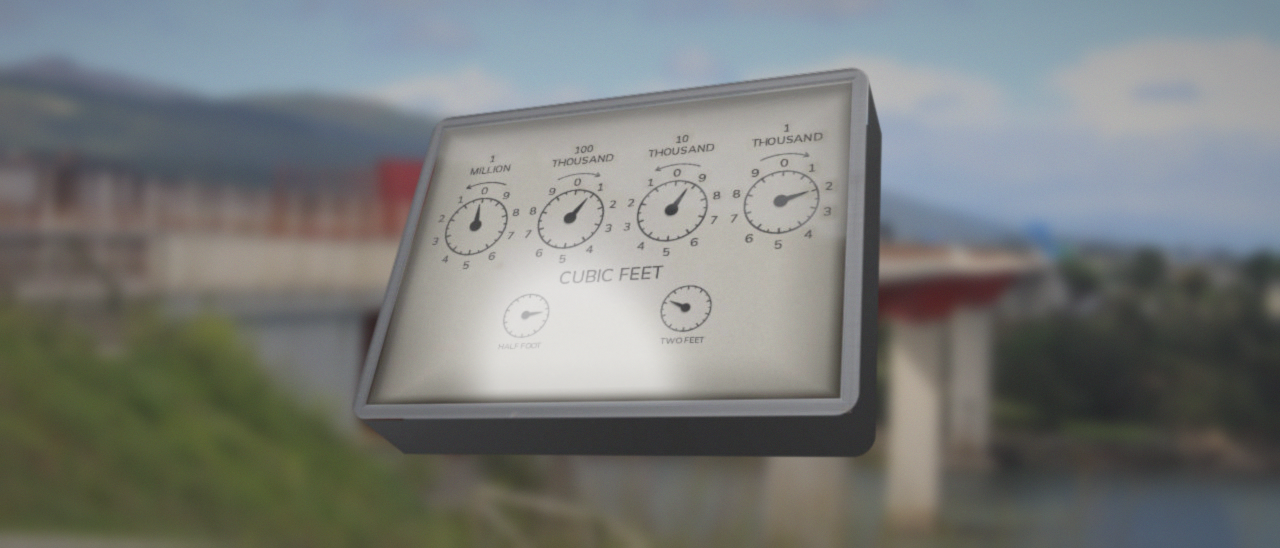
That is 9200 ft³
